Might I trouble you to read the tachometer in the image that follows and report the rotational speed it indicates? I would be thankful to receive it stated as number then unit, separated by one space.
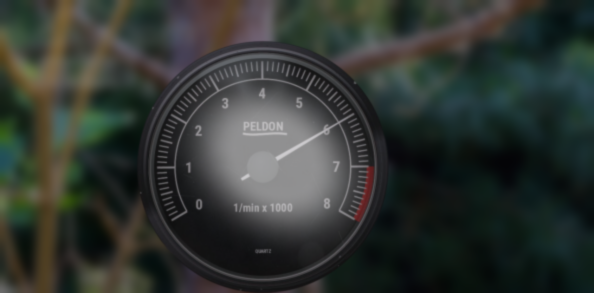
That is 6000 rpm
